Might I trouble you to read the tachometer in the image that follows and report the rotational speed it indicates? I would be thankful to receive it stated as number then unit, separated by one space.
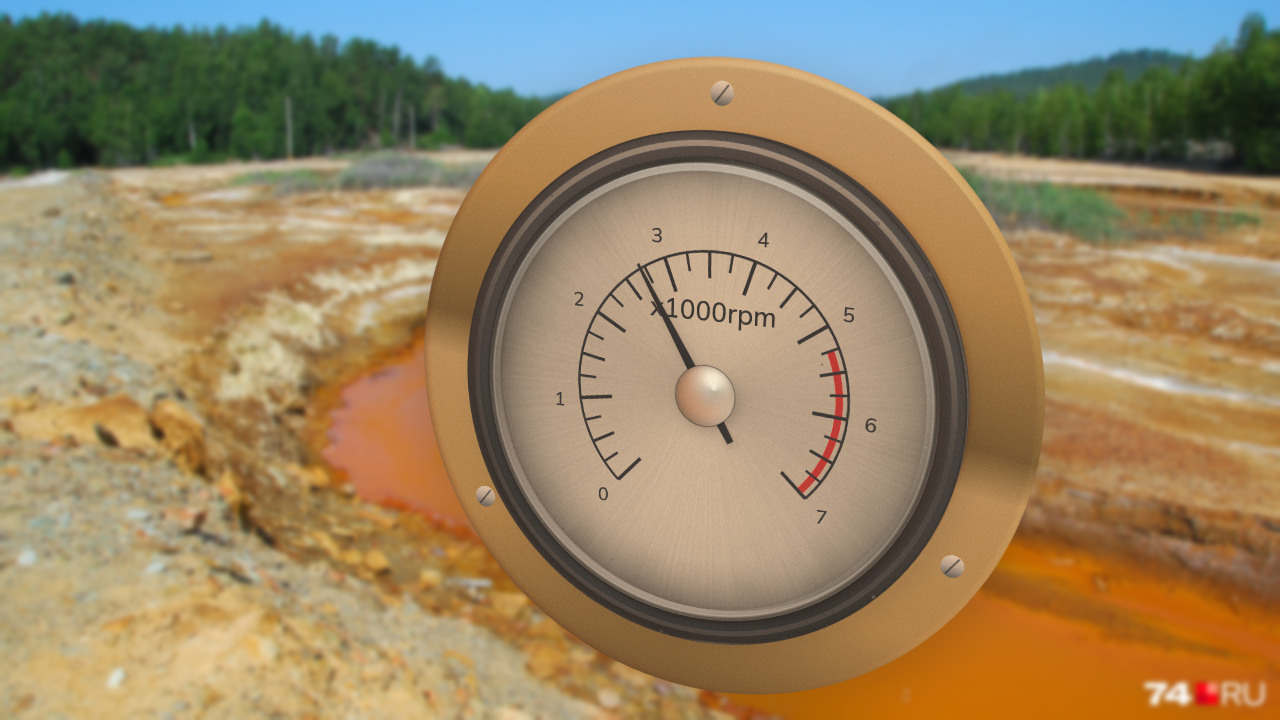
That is 2750 rpm
